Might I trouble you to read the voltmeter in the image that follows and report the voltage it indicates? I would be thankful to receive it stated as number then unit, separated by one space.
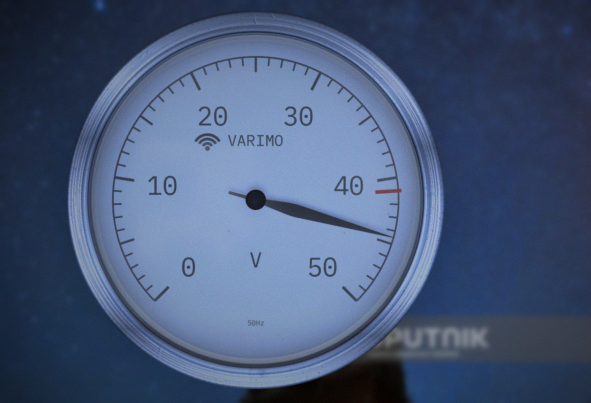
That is 44.5 V
